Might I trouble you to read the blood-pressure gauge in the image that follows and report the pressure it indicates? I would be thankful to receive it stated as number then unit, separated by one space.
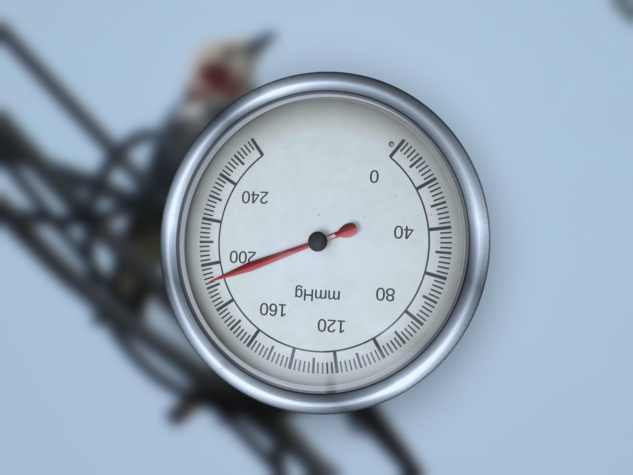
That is 192 mmHg
